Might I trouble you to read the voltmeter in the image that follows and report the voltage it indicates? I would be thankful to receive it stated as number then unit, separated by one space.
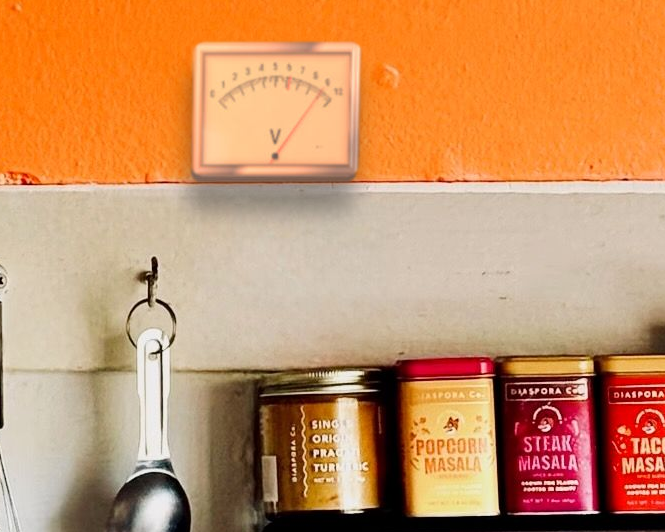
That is 9 V
